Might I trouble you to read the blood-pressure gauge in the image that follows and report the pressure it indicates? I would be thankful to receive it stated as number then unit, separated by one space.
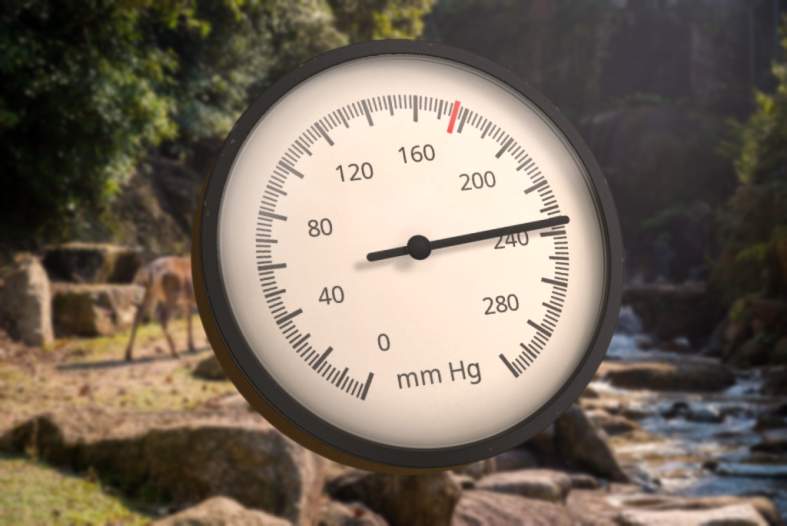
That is 236 mmHg
